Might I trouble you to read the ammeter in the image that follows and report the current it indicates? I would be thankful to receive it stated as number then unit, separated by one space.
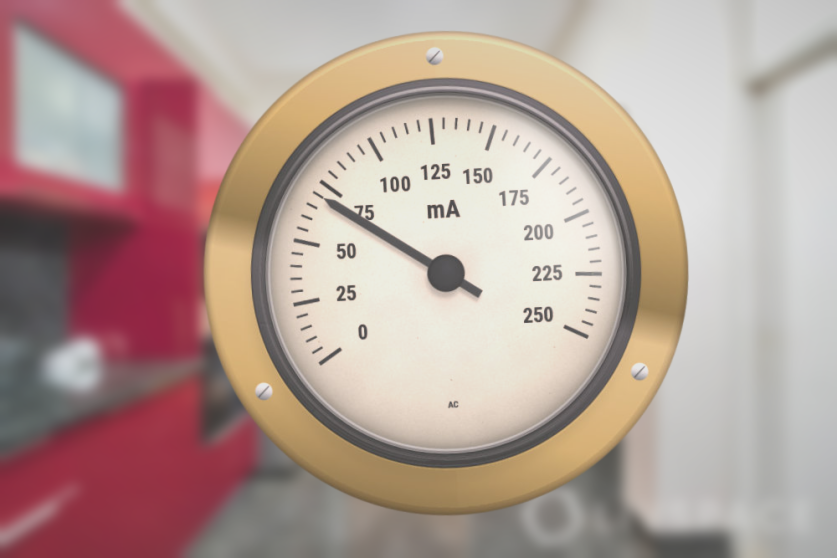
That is 70 mA
